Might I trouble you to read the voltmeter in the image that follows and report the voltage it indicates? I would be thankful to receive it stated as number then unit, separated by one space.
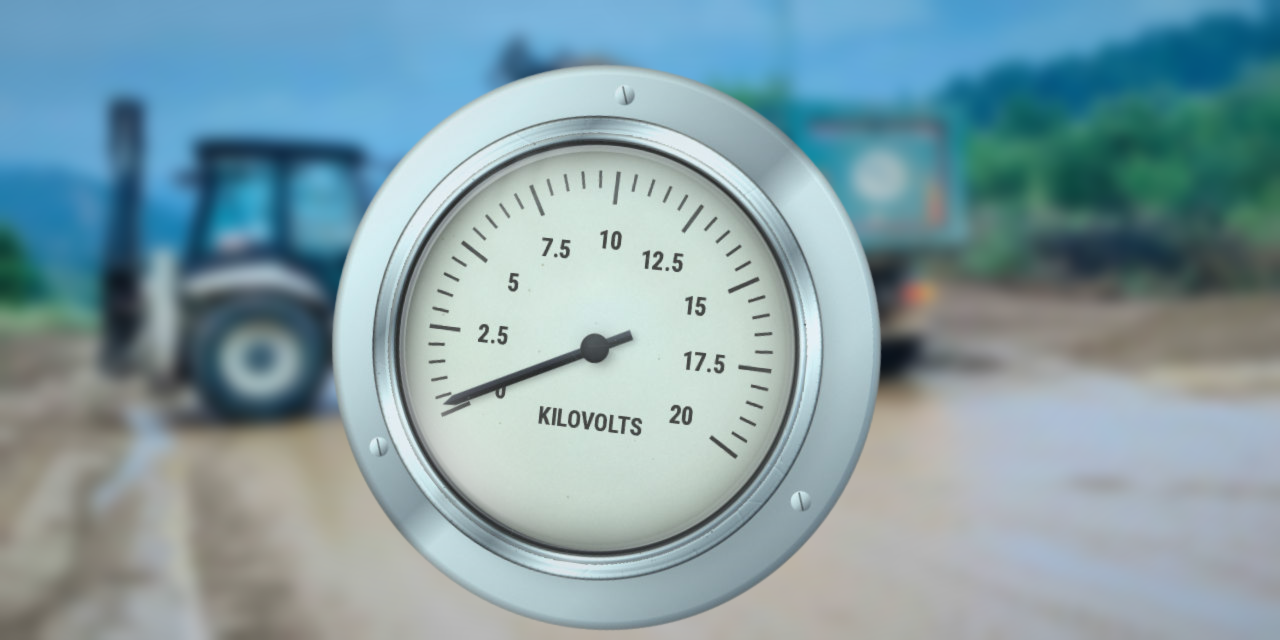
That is 0.25 kV
